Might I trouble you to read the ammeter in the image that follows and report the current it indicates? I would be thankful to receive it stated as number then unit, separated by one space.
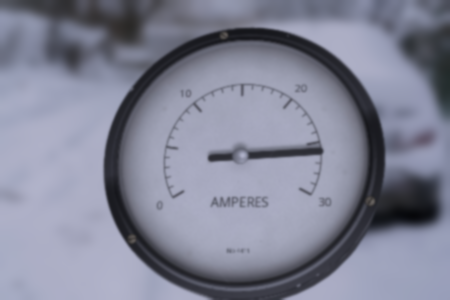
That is 26 A
